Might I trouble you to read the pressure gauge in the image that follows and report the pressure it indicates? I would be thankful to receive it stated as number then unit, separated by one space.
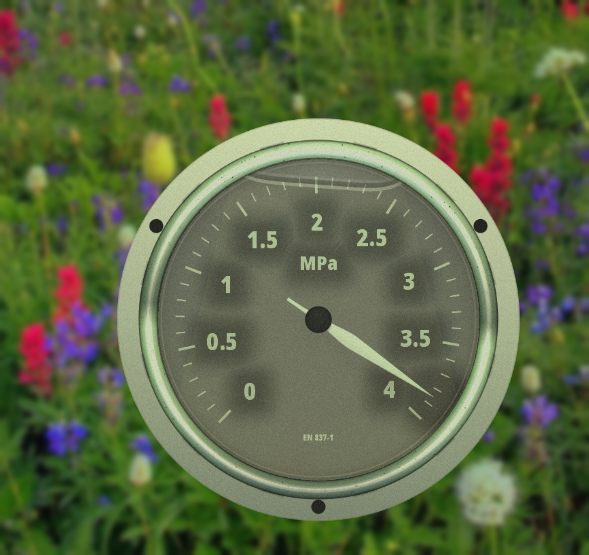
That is 3.85 MPa
